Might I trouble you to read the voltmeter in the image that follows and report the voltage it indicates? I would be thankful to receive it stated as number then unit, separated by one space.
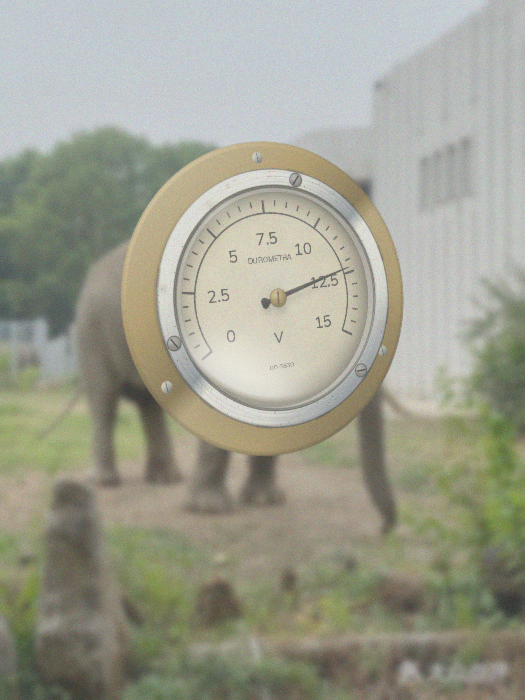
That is 12.25 V
